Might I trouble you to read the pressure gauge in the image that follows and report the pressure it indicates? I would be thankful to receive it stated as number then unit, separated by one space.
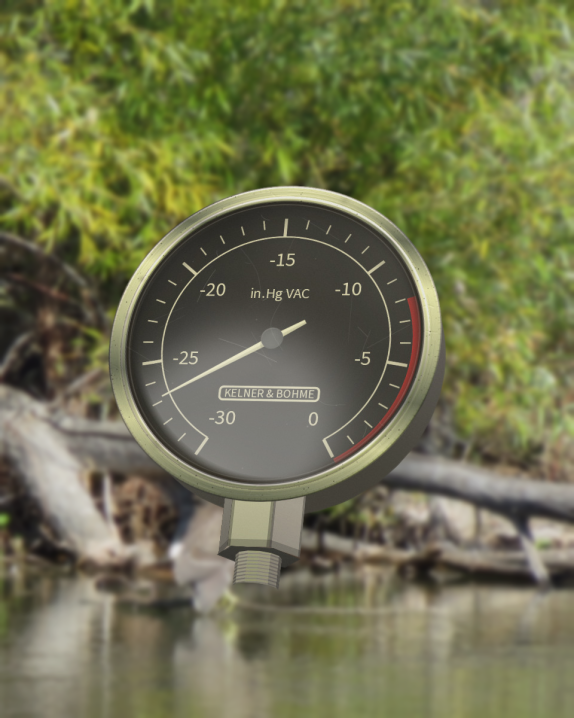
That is -27 inHg
